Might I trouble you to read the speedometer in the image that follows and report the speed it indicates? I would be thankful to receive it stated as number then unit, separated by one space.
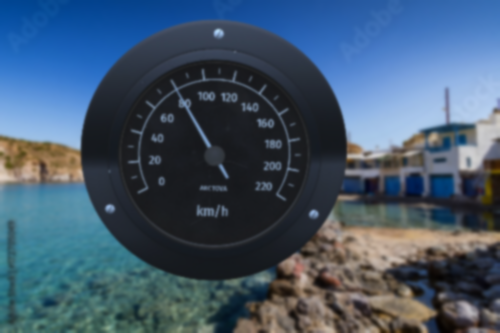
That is 80 km/h
